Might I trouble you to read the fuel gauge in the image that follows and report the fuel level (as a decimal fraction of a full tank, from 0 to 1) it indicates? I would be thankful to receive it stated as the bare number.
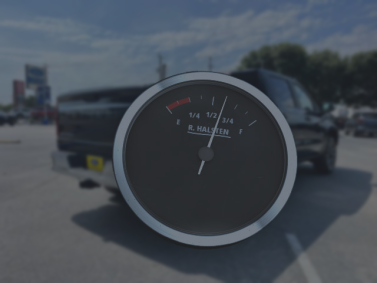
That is 0.625
